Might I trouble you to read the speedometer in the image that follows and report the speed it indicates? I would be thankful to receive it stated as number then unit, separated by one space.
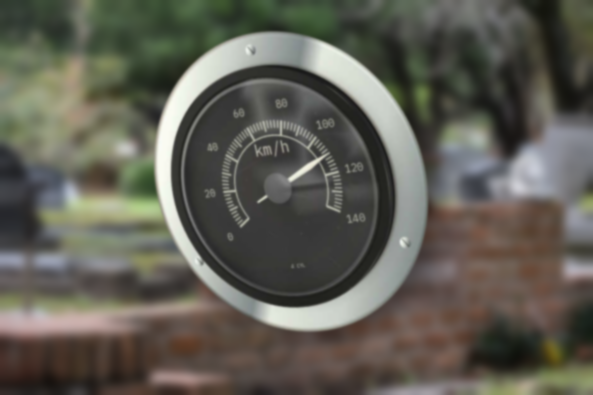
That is 110 km/h
